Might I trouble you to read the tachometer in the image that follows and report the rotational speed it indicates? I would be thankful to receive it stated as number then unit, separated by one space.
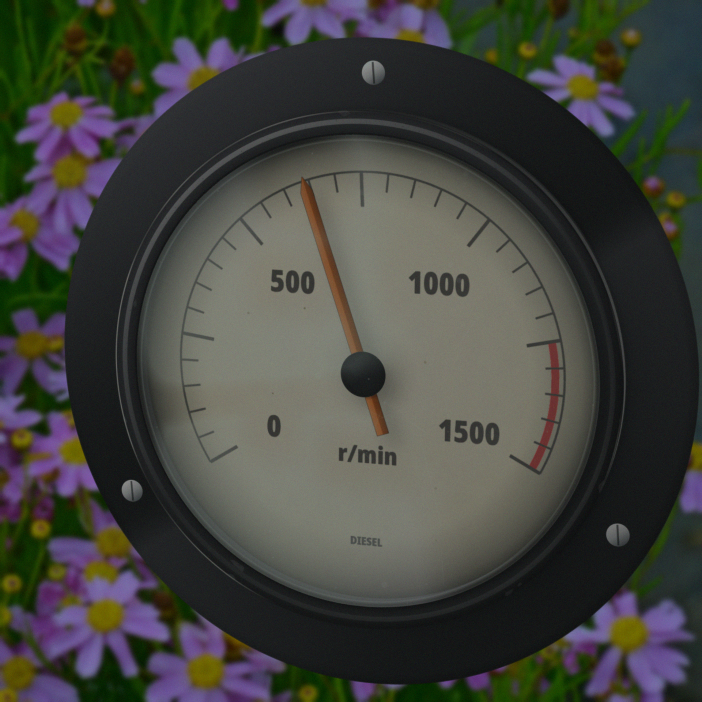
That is 650 rpm
